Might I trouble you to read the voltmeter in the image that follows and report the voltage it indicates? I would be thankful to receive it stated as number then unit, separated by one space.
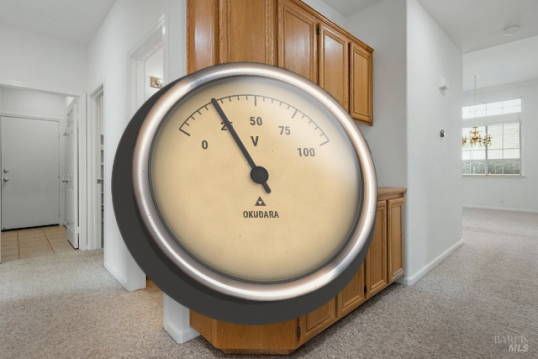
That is 25 V
